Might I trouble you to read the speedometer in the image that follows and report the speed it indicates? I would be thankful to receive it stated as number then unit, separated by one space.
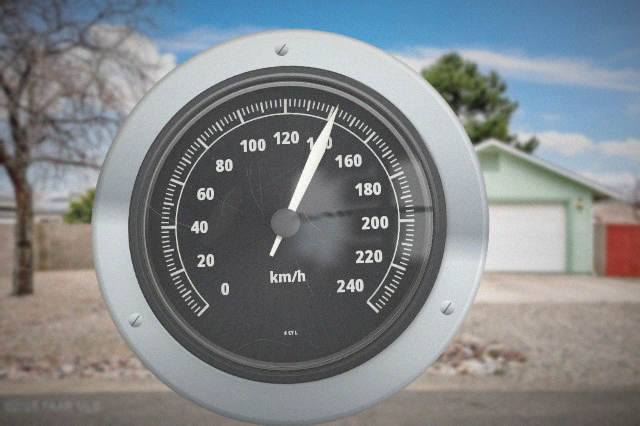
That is 142 km/h
